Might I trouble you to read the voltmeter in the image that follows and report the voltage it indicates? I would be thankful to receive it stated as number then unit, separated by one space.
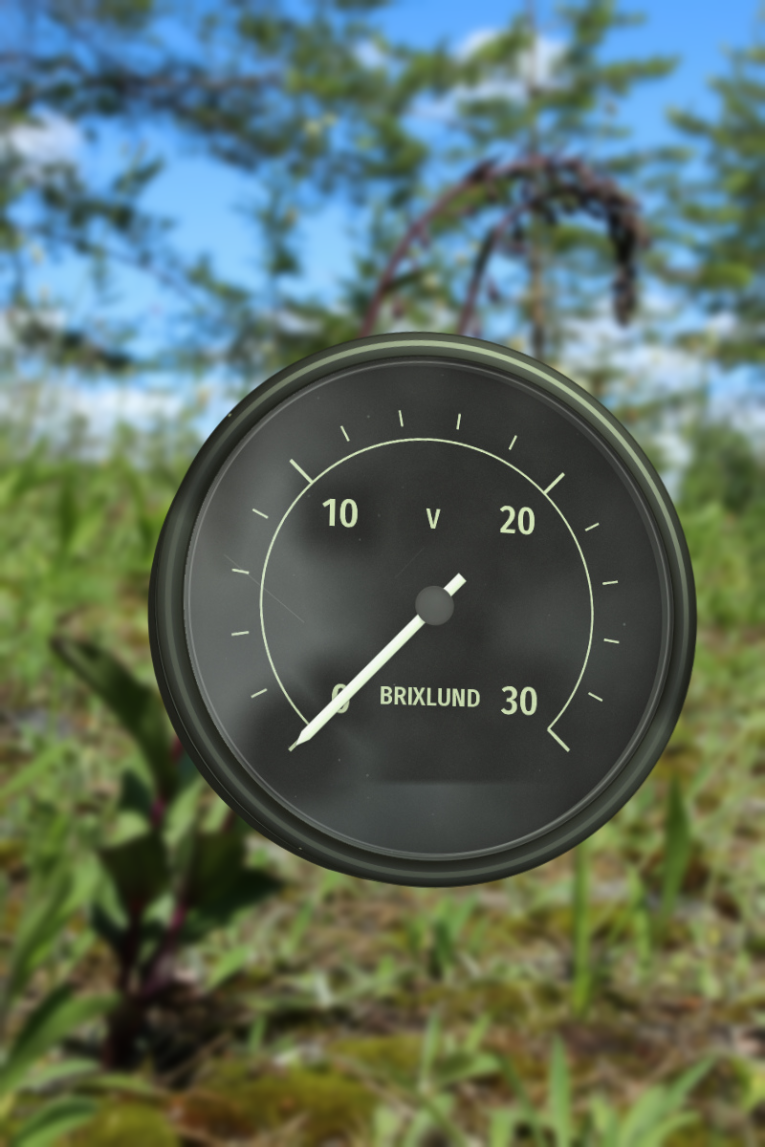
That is 0 V
